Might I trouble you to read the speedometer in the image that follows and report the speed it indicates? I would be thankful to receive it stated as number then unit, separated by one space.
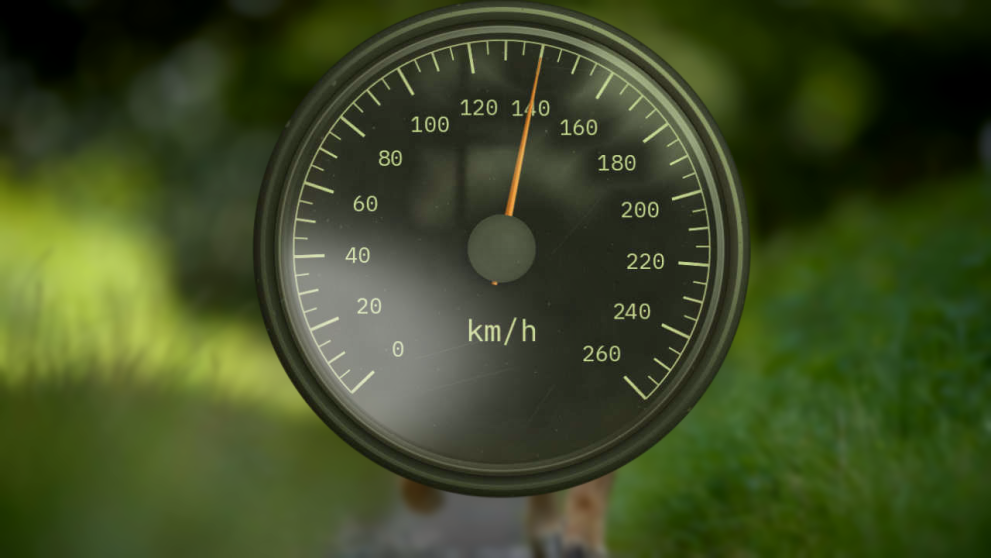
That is 140 km/h
